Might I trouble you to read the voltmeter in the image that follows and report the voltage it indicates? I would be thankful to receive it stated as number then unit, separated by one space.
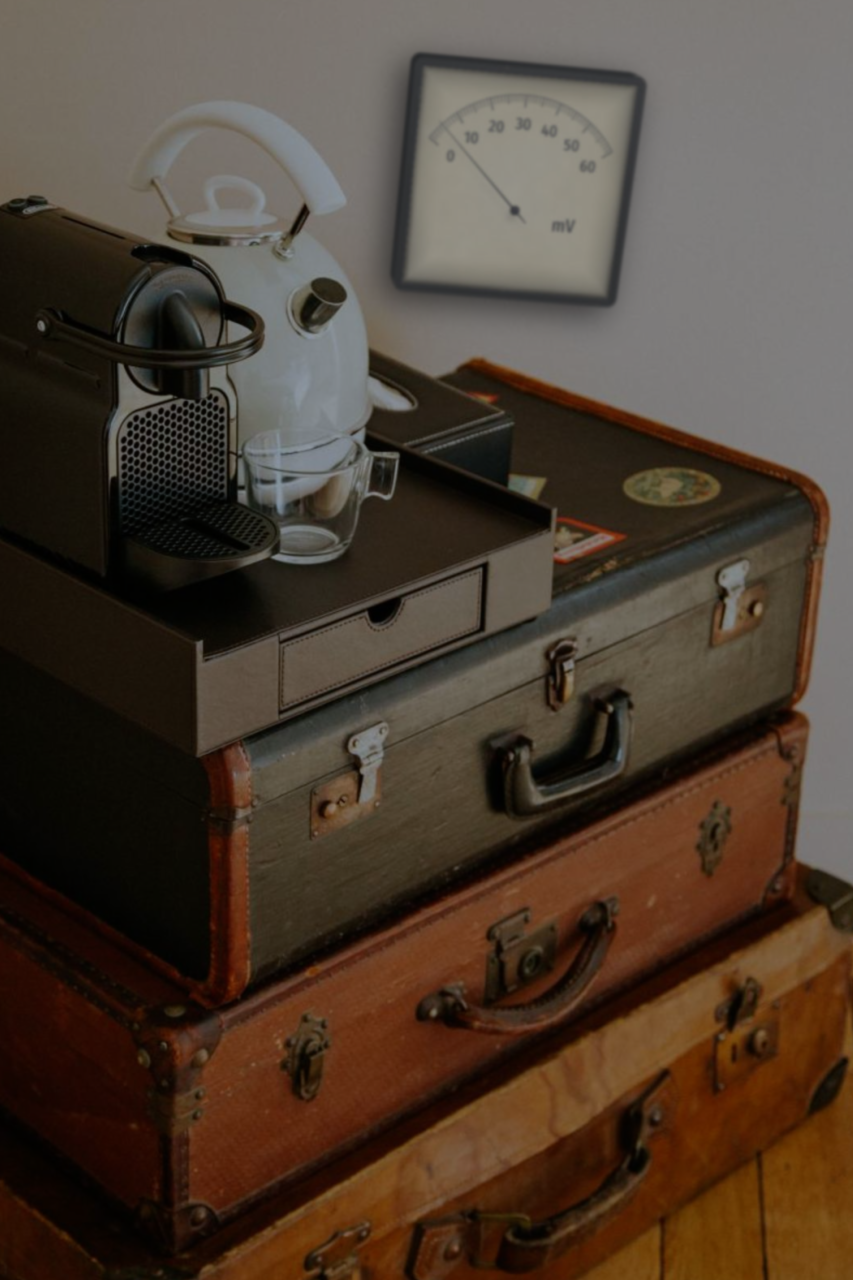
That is 5 mV
